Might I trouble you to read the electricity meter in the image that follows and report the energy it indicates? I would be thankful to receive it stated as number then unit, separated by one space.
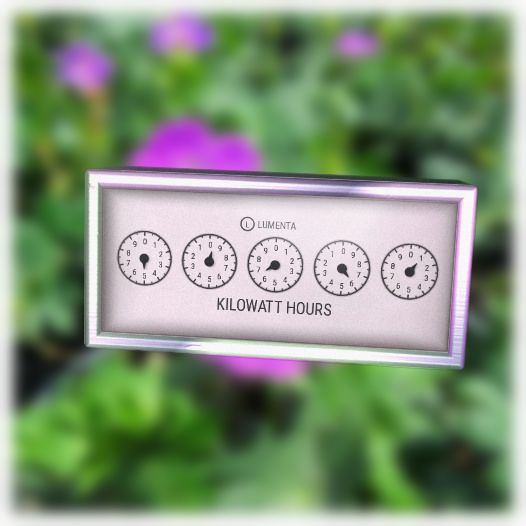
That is 49661 kWh
